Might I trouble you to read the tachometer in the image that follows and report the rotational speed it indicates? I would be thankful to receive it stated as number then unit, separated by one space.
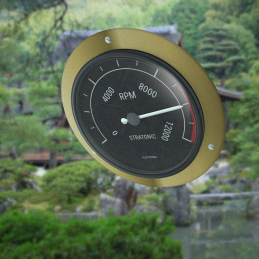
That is 10000 rpm
